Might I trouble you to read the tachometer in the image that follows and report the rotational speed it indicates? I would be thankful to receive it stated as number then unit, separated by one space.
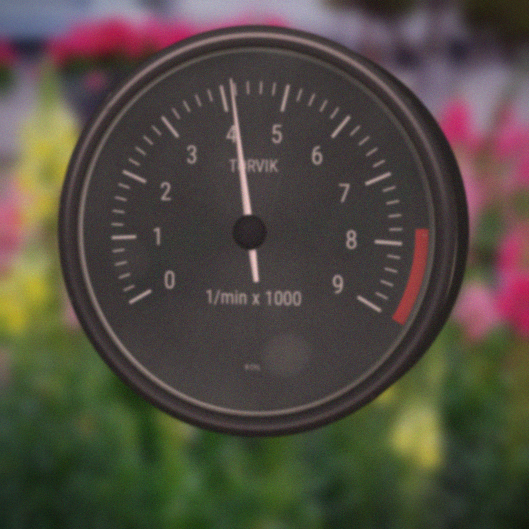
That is 4200 rpm
